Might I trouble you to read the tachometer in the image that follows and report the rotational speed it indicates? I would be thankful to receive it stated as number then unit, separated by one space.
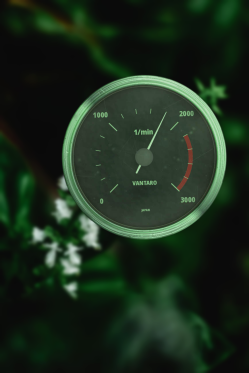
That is 1800 rpm
